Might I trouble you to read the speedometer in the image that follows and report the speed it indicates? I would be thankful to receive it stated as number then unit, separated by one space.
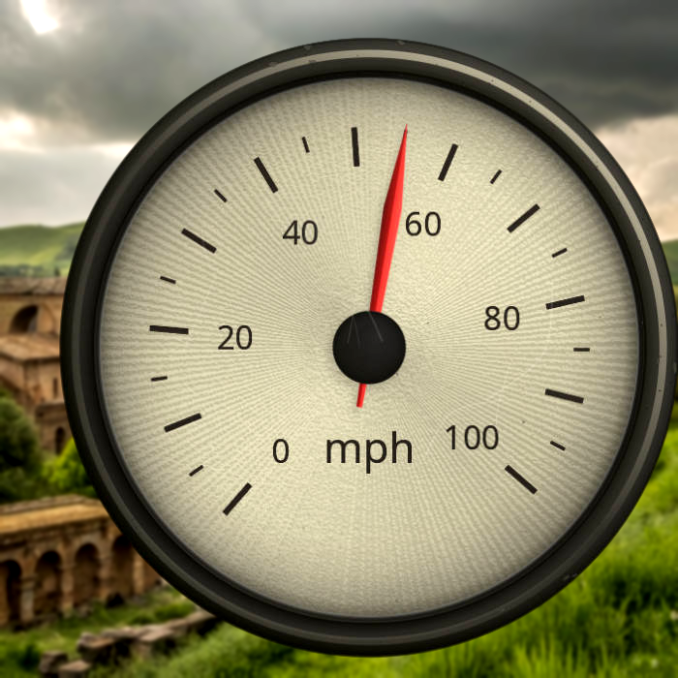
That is 55 mph
